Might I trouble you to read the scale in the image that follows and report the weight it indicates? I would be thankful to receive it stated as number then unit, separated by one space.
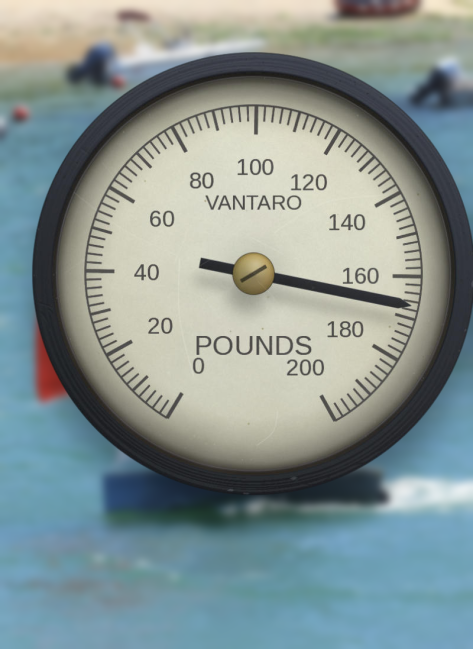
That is 167 lb
